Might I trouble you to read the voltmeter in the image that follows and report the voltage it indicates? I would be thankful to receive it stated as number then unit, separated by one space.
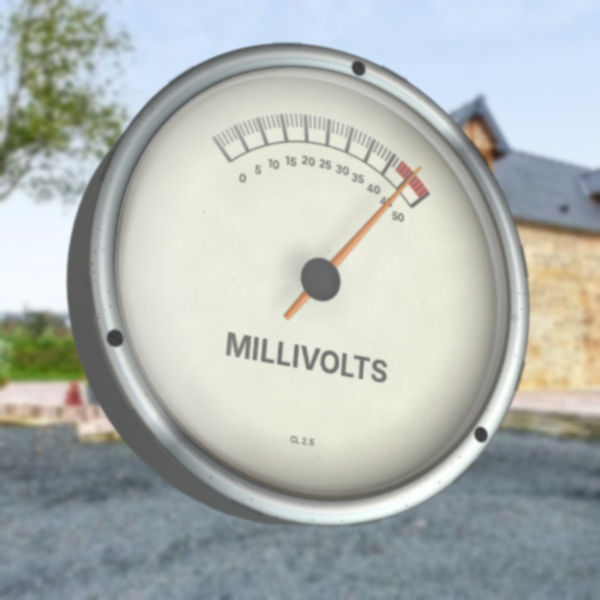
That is 45 mV
